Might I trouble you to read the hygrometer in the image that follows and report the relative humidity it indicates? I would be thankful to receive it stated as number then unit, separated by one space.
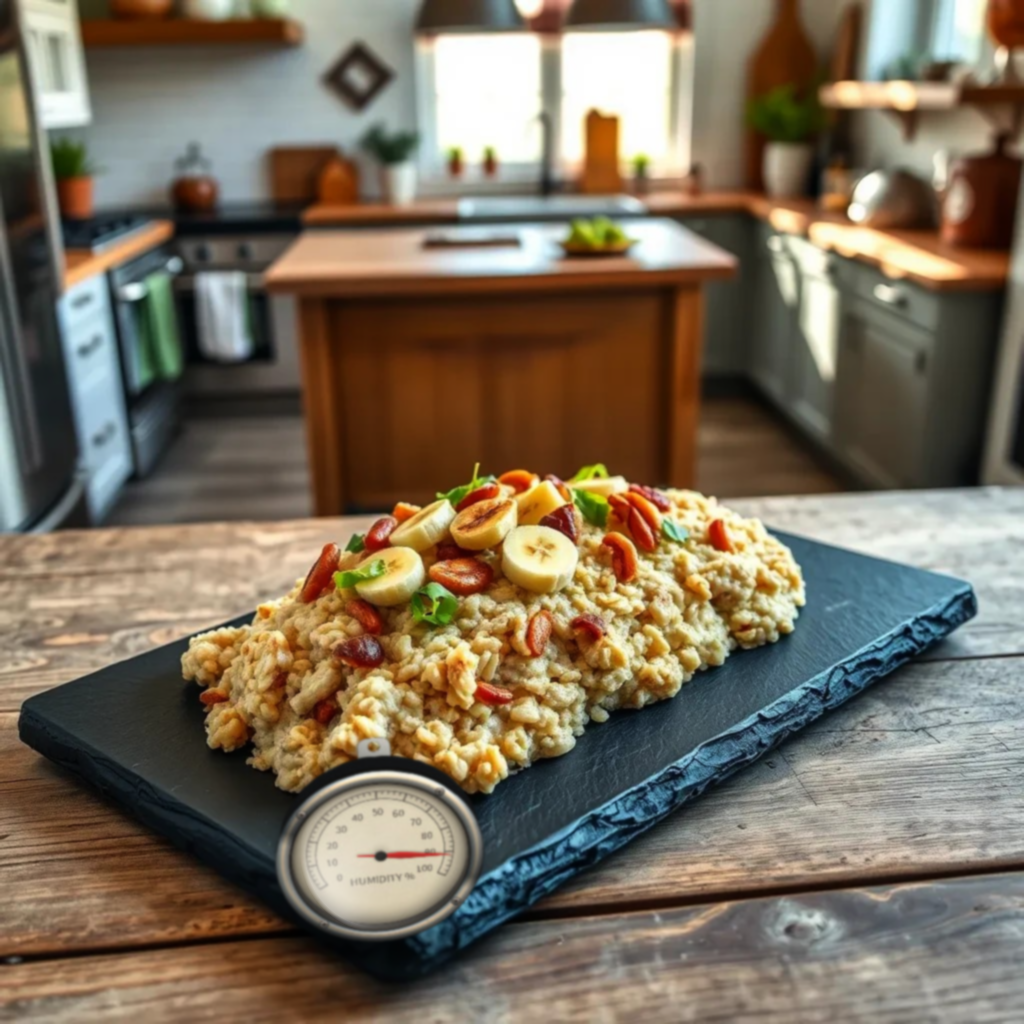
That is 90 %
